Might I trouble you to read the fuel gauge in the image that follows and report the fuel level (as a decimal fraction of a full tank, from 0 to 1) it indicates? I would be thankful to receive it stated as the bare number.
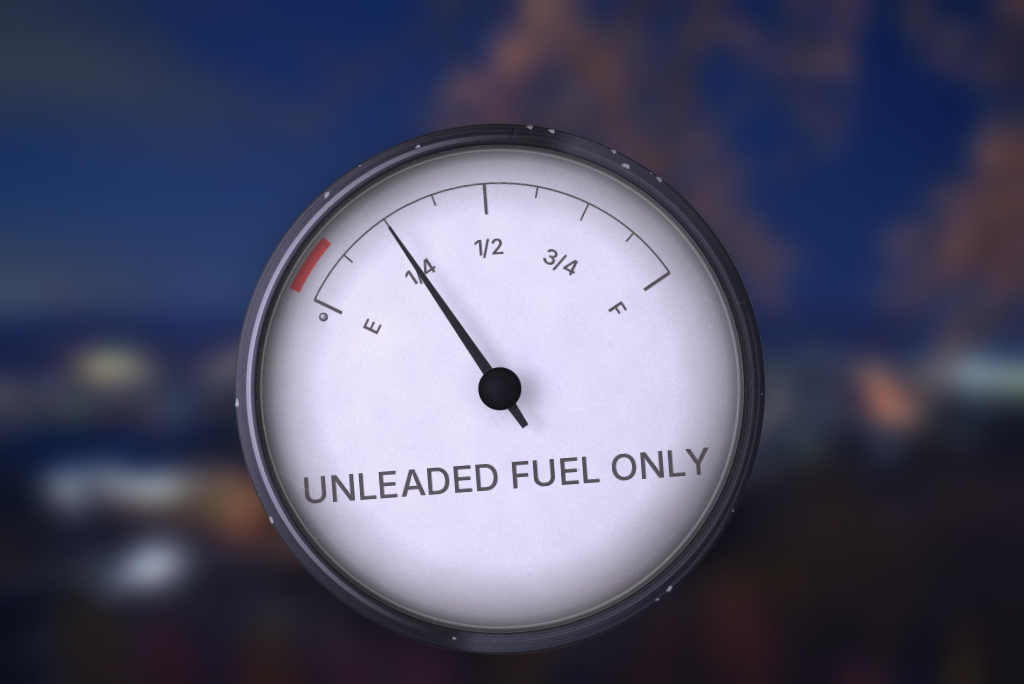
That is 0.25
